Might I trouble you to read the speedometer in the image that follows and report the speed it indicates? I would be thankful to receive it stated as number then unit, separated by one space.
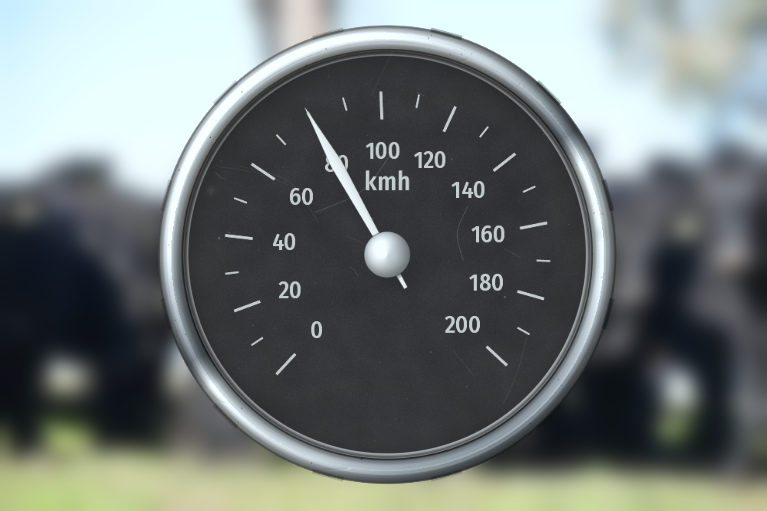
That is 80 km/h
